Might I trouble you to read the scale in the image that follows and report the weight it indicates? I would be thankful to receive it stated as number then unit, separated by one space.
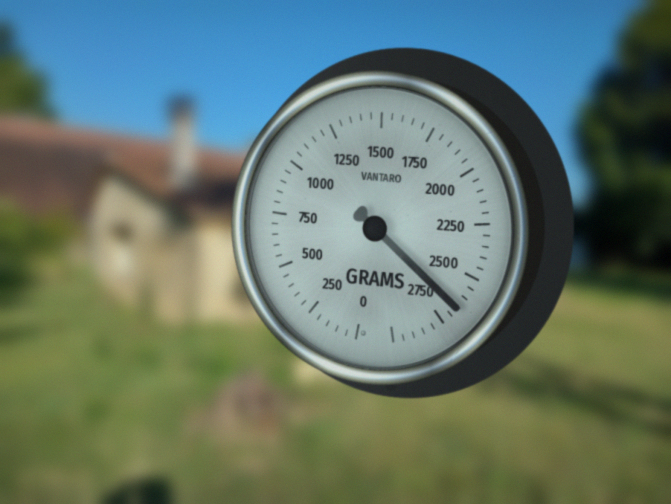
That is 2650 g
